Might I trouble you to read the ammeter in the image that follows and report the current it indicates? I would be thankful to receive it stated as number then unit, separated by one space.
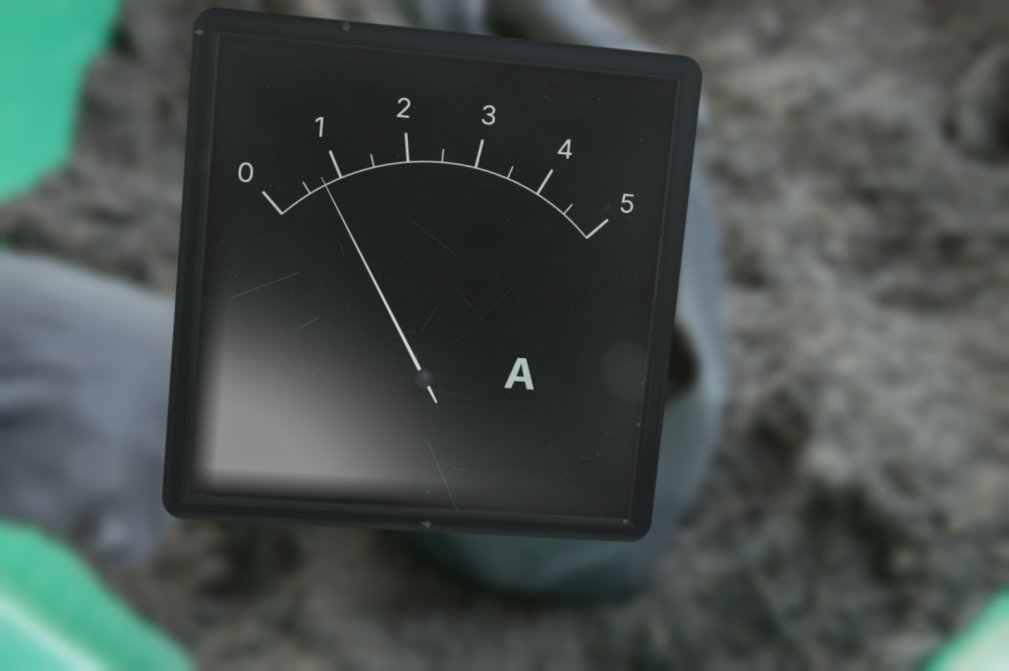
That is 0.75 A
